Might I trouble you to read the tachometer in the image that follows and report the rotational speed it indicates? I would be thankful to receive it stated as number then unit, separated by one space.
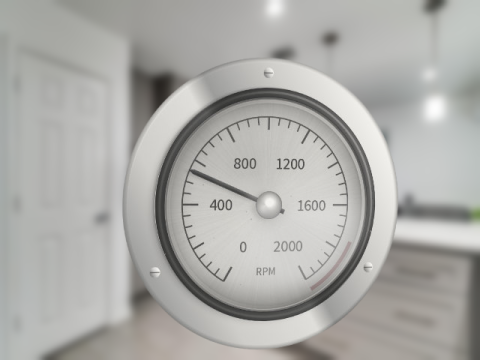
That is 550 rpm
